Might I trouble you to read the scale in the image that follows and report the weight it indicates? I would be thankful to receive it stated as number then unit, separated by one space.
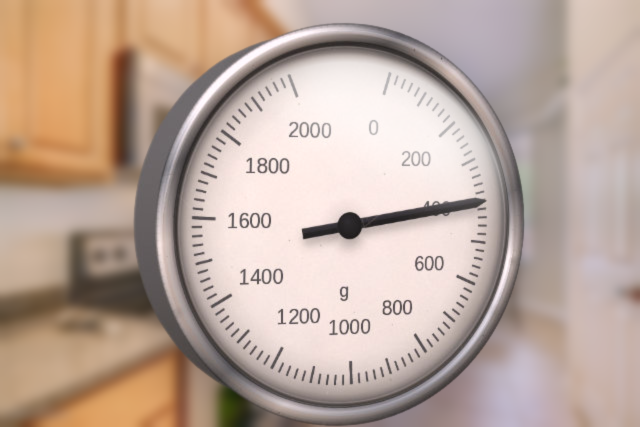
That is 400 g
